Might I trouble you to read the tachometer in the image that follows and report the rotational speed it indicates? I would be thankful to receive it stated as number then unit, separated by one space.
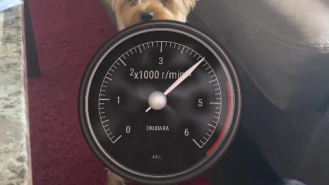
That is 4000 rpm
